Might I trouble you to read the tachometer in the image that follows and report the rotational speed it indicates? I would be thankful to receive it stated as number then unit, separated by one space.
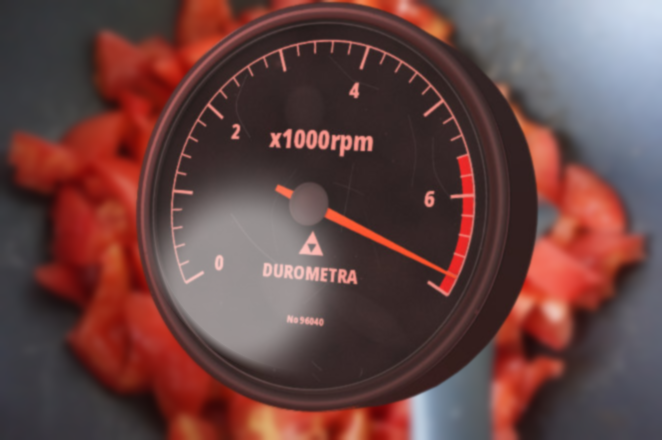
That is 6800 rpm
